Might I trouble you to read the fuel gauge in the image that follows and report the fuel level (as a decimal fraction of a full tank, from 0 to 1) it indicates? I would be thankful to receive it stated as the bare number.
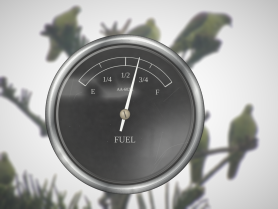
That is 0.625
